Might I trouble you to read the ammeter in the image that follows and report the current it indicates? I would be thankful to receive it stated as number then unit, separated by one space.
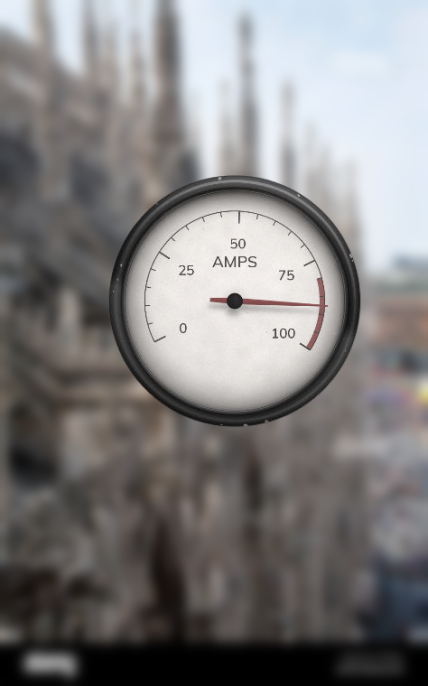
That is 87.5 A
